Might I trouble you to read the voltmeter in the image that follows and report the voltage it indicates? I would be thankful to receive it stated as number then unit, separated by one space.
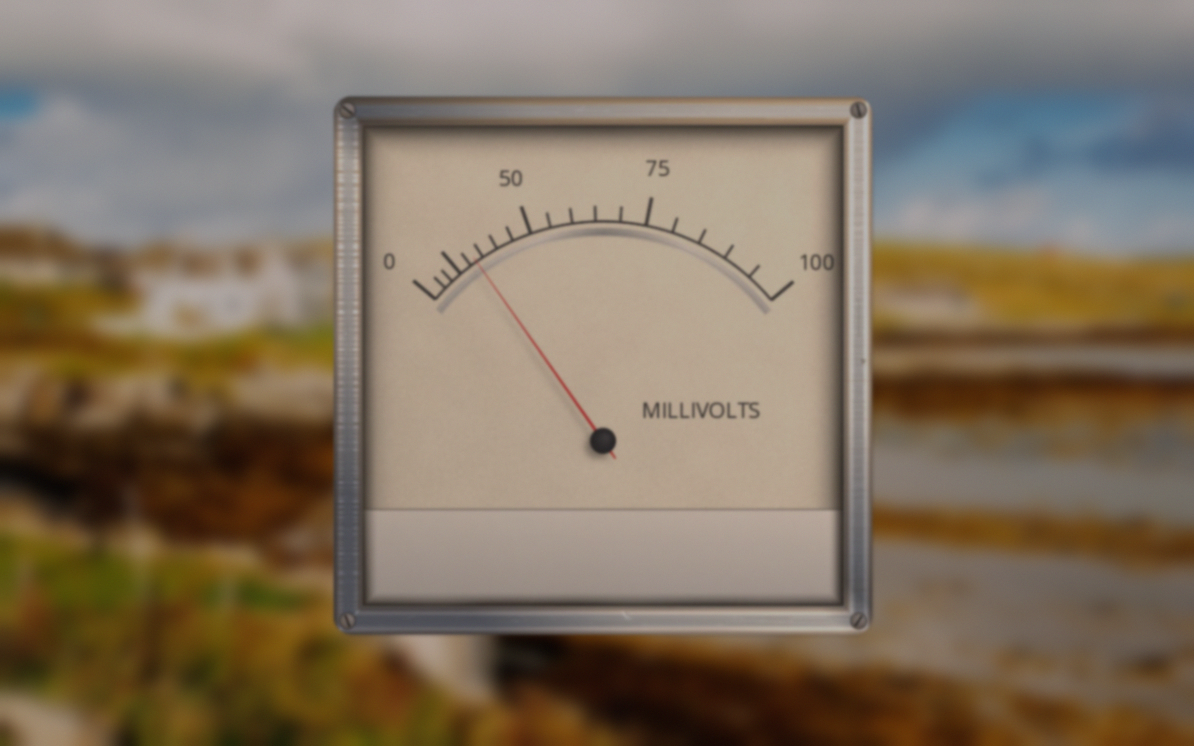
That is 32.5 mV
